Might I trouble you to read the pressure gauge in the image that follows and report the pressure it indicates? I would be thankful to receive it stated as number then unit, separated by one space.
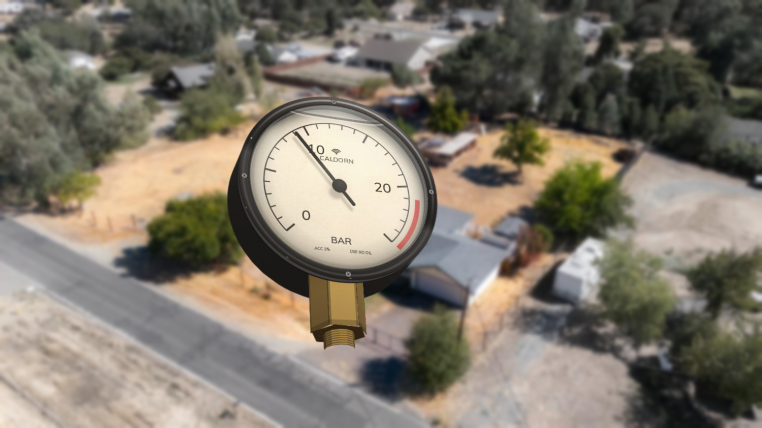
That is 9 bar
